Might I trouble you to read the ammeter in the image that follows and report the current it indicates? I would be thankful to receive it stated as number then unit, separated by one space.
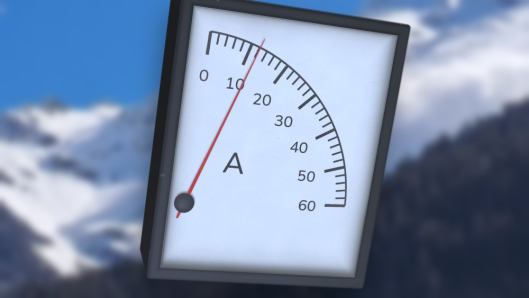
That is 12 A
